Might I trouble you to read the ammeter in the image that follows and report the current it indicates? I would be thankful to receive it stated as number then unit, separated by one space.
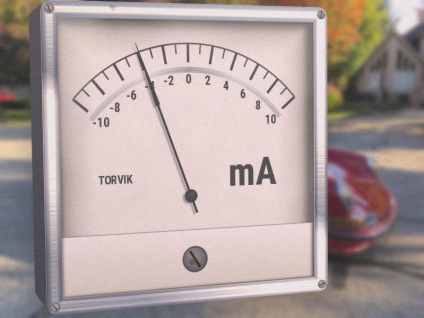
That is -4 mA
